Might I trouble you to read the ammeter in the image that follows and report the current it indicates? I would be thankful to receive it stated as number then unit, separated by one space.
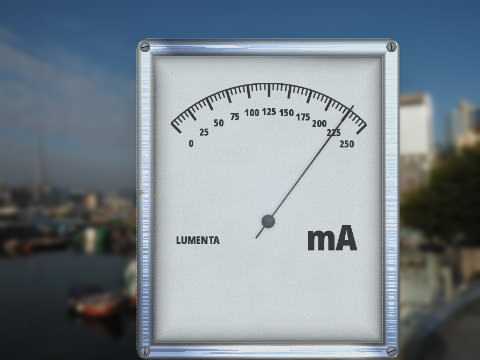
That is 225 mA
